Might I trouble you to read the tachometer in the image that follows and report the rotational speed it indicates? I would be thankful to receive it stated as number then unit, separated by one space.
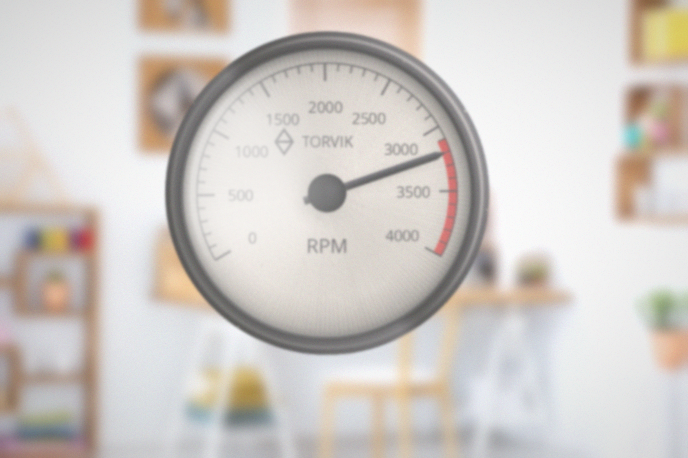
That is 3200 rpm
